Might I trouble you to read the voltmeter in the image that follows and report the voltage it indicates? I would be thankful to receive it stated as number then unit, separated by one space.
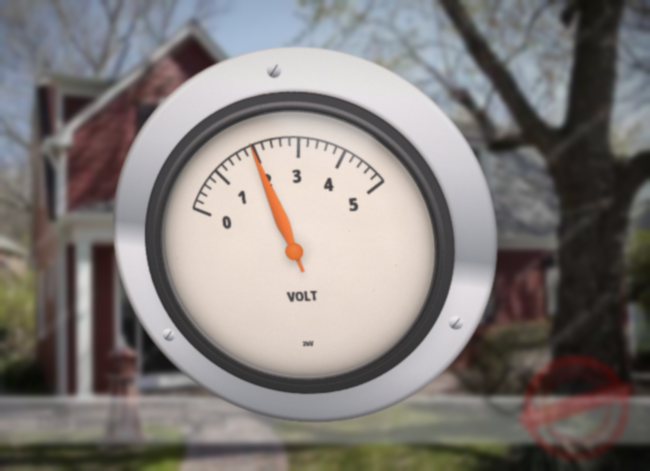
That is 2 V
